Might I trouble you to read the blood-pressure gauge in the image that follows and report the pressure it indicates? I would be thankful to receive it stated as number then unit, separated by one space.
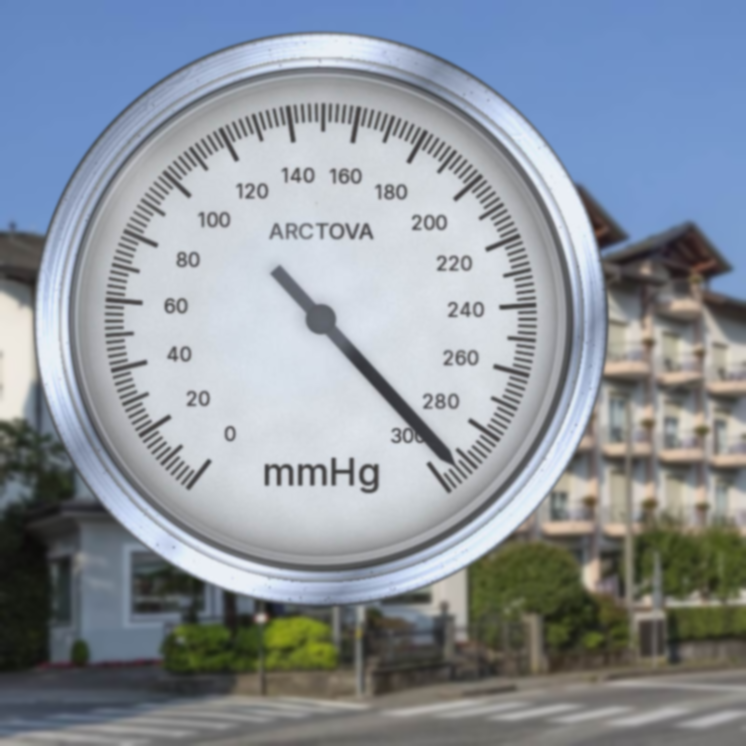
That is 294 mmHg
